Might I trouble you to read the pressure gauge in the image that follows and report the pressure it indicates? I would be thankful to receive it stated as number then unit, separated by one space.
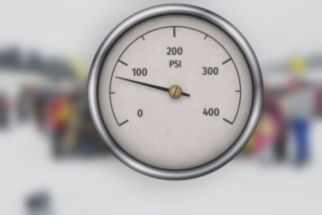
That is 75 psi
